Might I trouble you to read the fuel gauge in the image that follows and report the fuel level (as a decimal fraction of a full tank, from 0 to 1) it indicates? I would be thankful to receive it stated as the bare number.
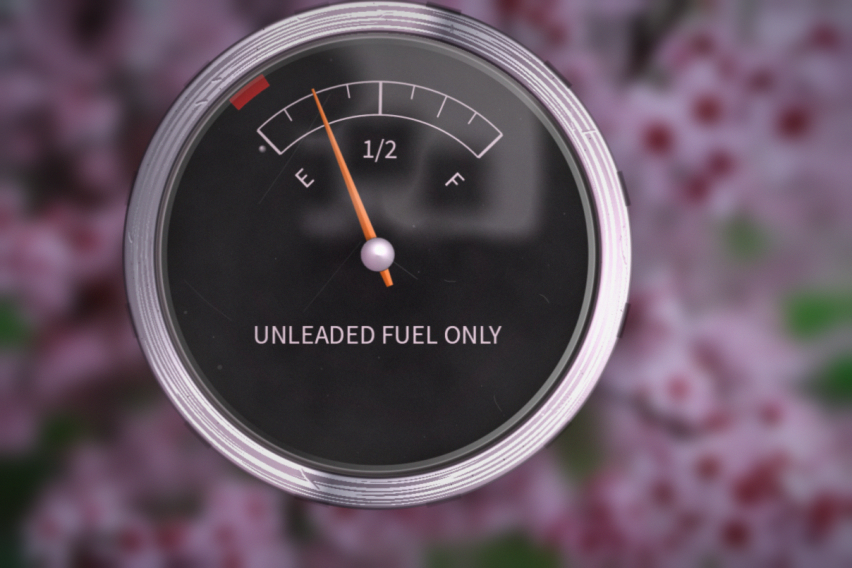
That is 0.25
